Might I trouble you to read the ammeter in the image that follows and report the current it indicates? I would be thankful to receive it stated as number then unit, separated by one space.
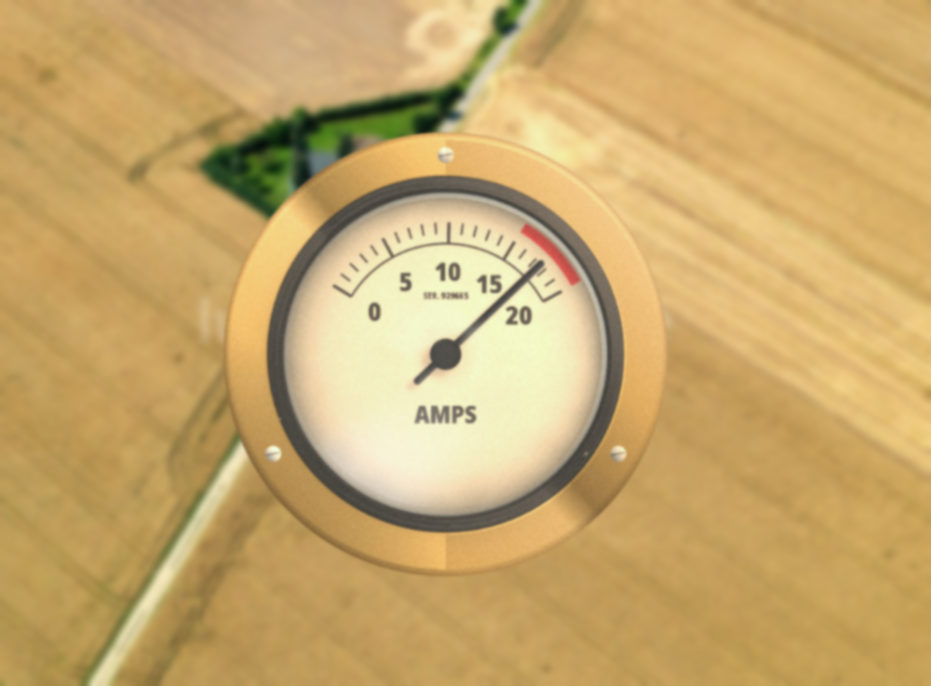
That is 17.5 A
